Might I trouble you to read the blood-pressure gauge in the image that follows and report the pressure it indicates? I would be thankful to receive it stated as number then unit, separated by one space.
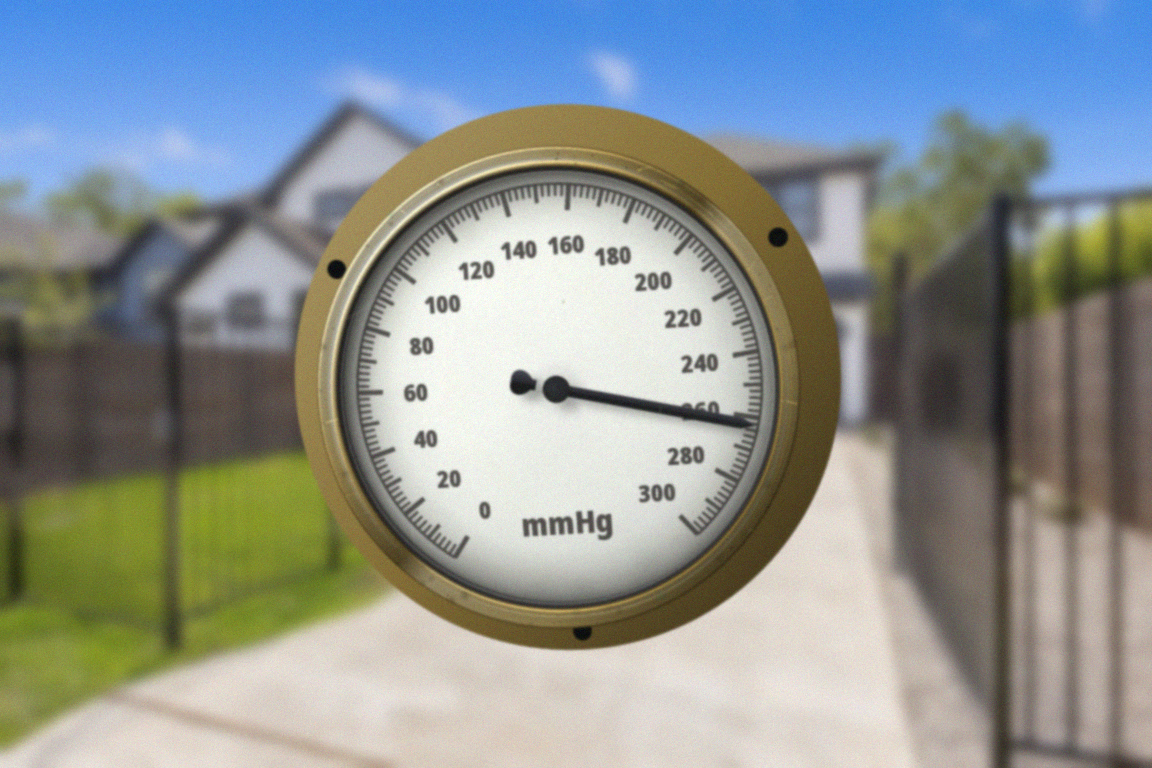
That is 262 mmHg
